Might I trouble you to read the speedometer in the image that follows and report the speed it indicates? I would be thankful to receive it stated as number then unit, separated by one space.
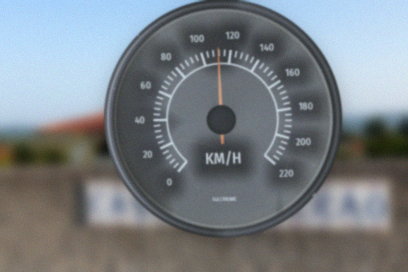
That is 112 km/h
